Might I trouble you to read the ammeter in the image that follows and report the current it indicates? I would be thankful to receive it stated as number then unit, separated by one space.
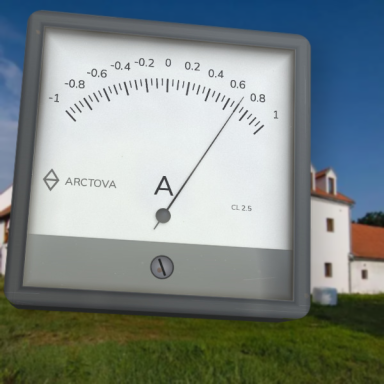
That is 0.7 A
